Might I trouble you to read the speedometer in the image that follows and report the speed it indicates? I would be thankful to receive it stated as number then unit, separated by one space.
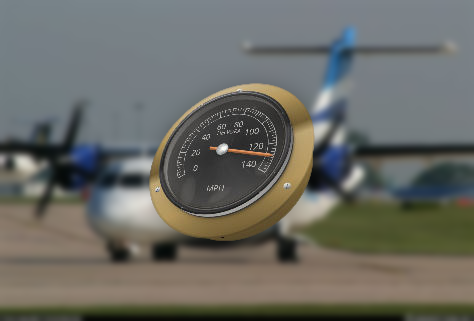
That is 130 mph
